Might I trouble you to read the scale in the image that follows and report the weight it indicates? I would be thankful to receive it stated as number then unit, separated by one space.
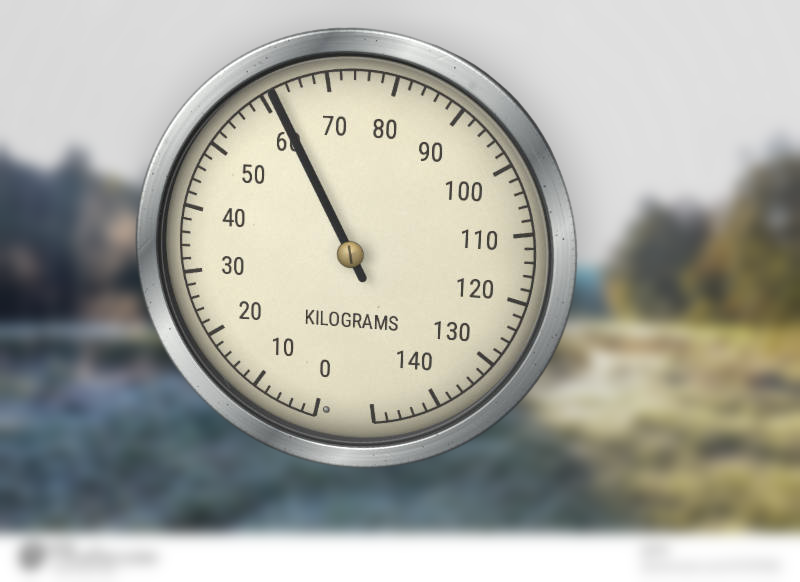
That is 62 kg
